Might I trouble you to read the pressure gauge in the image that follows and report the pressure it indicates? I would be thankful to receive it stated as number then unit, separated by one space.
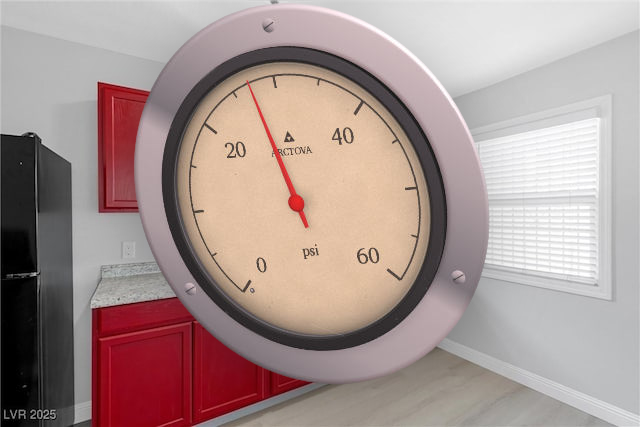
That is 27.5 psi
